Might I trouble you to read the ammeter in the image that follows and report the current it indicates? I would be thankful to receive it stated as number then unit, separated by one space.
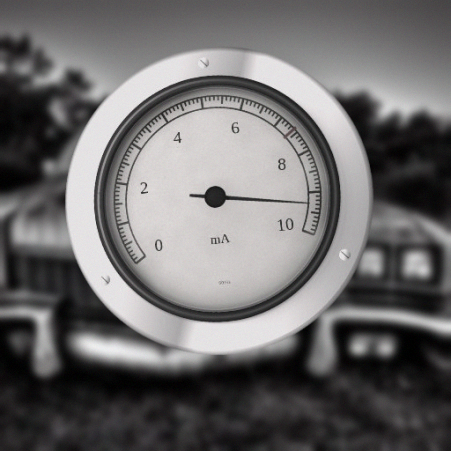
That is 9.3 mA
